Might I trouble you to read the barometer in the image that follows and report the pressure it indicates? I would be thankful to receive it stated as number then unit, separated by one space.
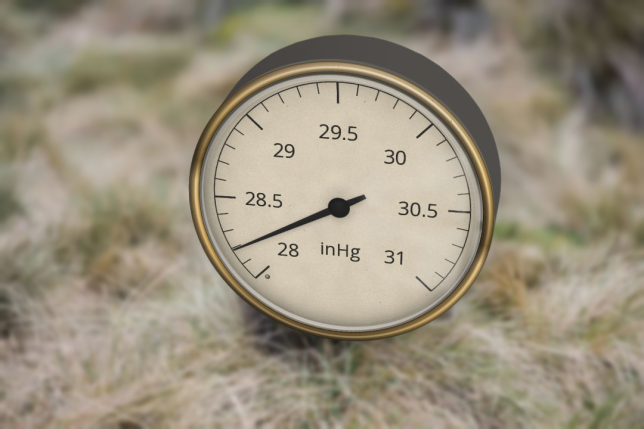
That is 28.2 inHg
